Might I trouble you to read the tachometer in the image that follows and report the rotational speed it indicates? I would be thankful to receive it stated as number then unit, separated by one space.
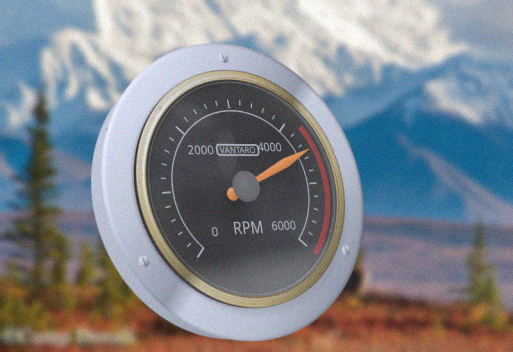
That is 4500 rpm
